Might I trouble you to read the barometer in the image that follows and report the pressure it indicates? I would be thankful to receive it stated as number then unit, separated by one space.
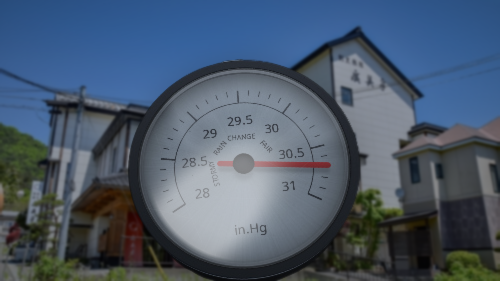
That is 30.7 inHg
